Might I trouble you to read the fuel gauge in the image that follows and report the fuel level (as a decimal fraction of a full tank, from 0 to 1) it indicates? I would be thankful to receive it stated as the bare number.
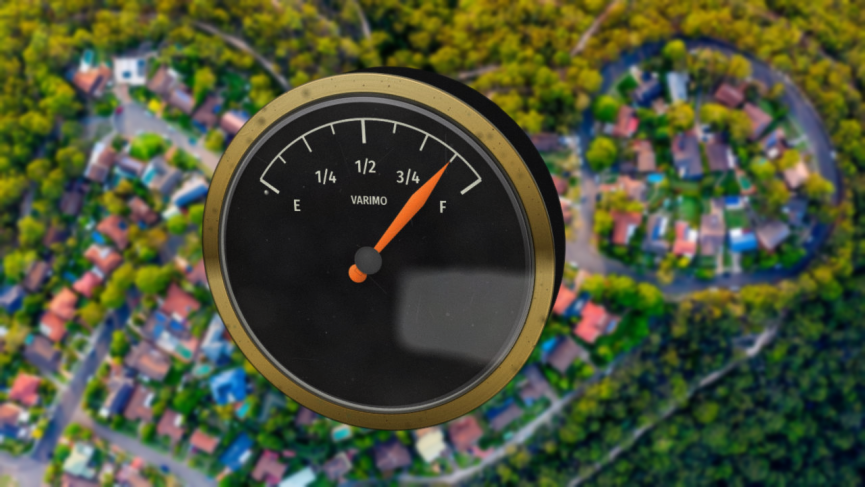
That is 0.875
